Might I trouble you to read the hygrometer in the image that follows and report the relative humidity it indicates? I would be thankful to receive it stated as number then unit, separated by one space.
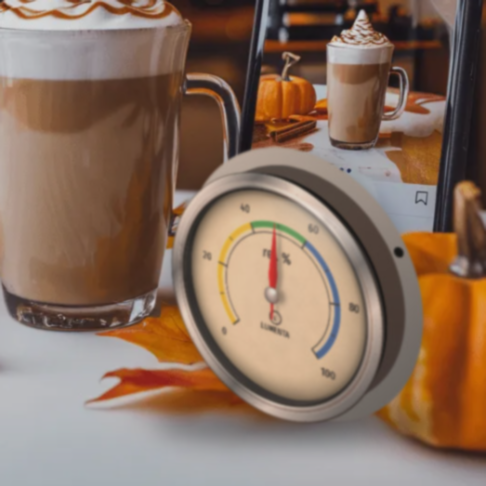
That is 50 %
